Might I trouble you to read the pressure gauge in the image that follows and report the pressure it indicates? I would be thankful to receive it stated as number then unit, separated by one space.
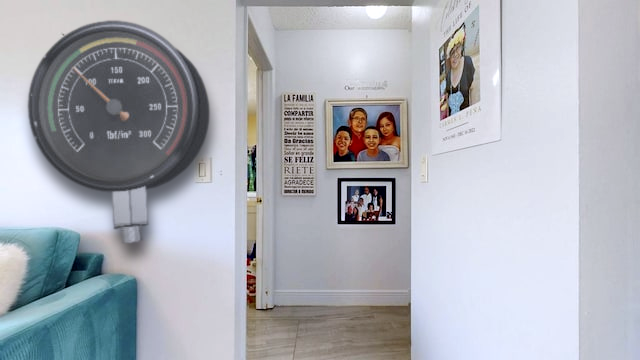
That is 100 psi
